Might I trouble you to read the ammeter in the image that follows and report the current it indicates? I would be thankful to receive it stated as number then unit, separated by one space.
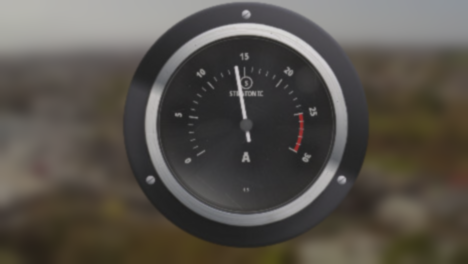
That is 14 A
